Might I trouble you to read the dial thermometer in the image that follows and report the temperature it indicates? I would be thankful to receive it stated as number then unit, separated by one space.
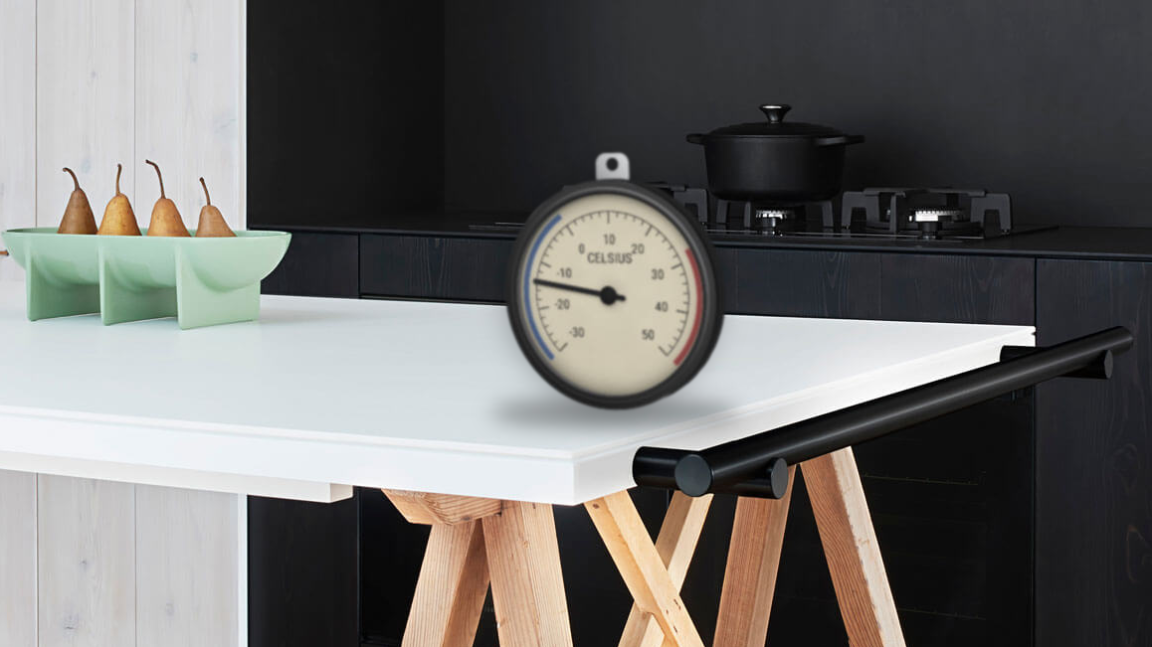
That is -14 °C
